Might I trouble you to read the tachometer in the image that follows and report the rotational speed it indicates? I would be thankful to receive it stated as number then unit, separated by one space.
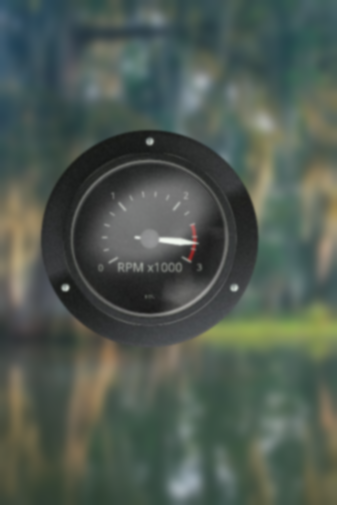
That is 2700 rpm
